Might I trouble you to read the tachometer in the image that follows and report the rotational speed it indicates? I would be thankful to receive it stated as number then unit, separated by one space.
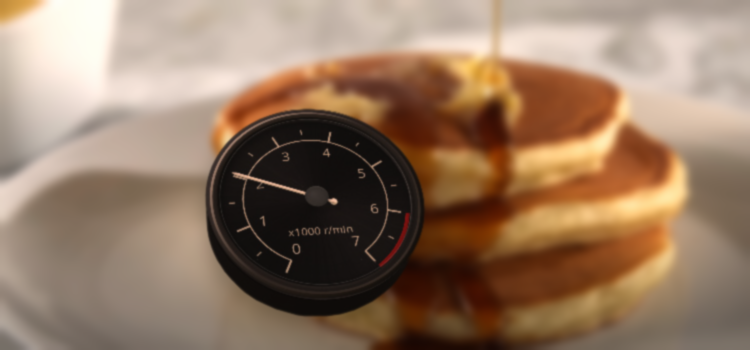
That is 2000 rpm
